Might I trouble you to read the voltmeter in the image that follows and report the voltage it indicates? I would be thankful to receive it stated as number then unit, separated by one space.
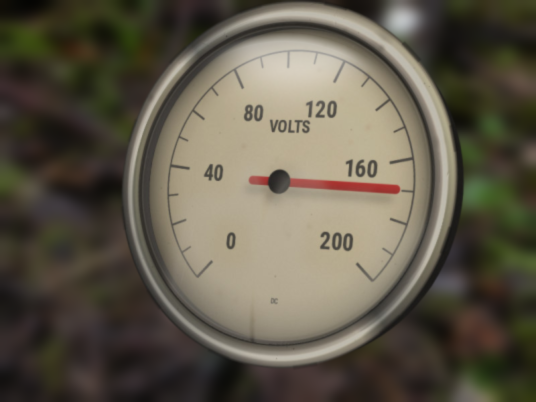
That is 170 V
